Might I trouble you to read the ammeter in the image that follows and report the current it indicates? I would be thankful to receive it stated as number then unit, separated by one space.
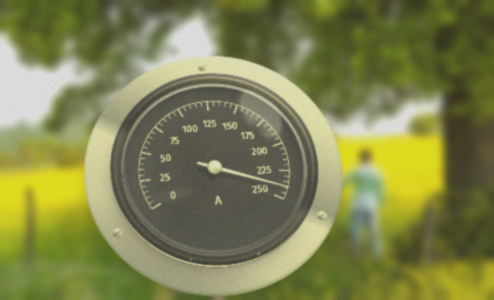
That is 240 A
